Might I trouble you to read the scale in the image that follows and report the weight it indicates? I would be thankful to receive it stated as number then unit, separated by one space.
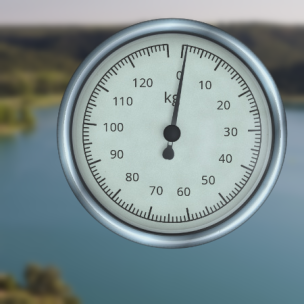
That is 1 kg
